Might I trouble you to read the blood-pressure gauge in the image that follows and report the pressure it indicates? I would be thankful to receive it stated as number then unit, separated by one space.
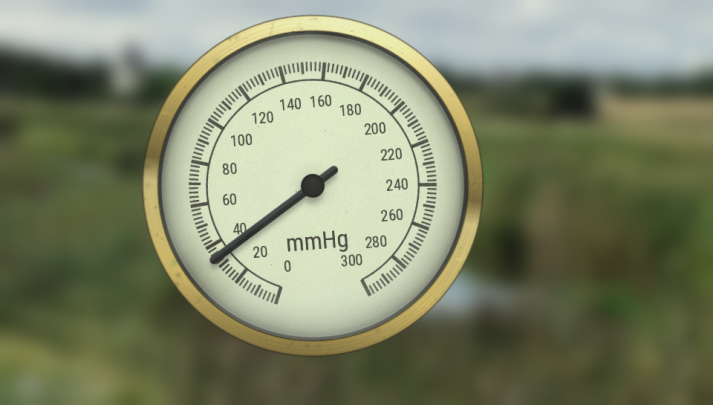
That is 34 mmHg
